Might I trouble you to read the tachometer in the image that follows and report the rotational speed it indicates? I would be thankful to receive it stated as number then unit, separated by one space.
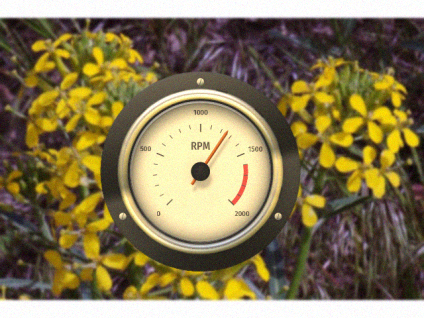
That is 1250 rpm
